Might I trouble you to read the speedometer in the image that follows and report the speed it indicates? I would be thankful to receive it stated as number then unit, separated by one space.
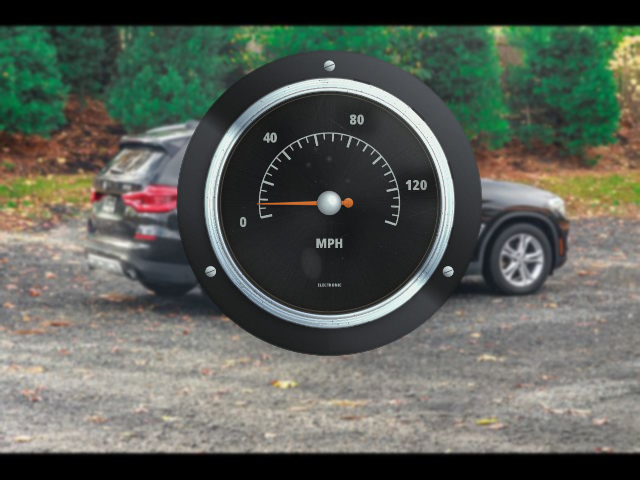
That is 7.5 mph
